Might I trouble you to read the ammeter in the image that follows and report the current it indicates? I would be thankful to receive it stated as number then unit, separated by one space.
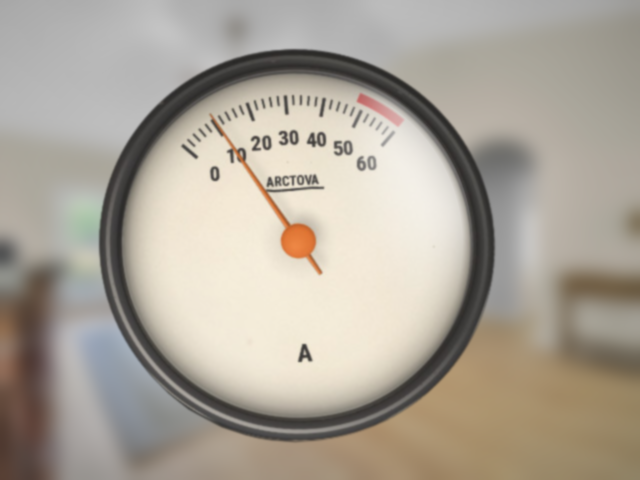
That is 10 A
